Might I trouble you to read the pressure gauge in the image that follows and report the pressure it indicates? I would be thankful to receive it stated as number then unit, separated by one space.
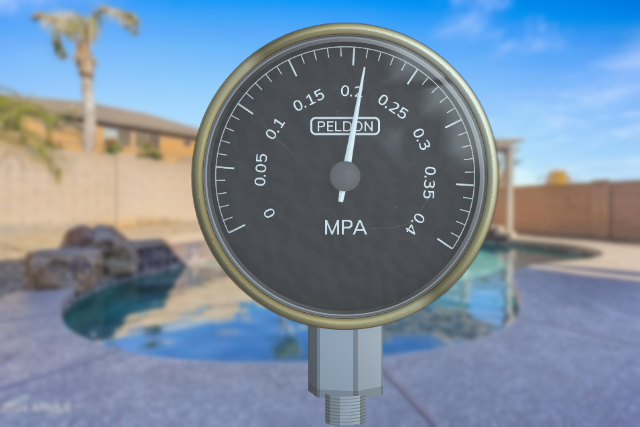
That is 0.21 MPa
